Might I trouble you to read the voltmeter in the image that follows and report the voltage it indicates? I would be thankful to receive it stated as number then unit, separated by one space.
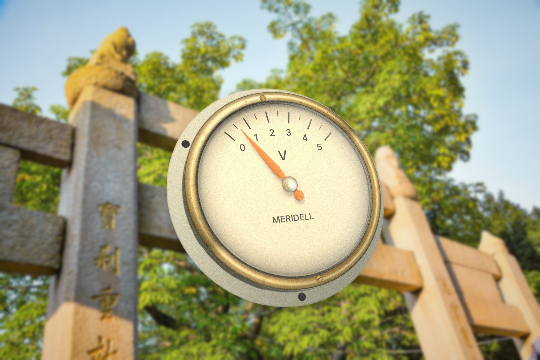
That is 0.5 V
